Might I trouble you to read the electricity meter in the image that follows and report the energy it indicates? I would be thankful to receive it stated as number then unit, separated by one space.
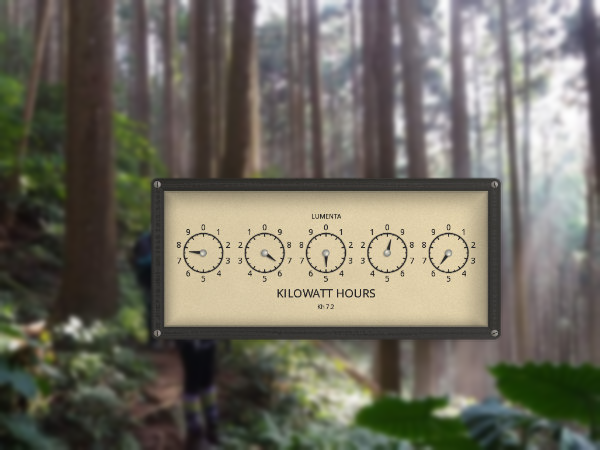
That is 76496 kWh
